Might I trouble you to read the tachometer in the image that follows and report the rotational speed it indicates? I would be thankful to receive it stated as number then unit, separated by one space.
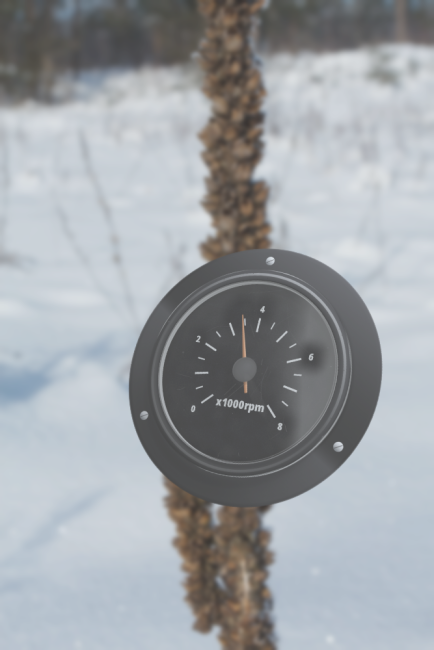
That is 3500 rpm
